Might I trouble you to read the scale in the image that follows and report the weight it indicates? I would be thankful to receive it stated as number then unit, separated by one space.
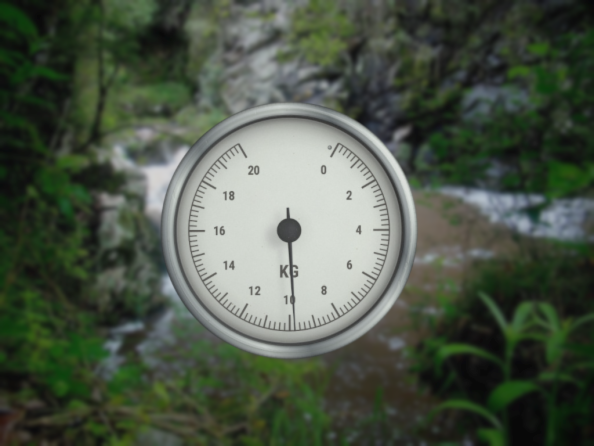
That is 9.8 kg
